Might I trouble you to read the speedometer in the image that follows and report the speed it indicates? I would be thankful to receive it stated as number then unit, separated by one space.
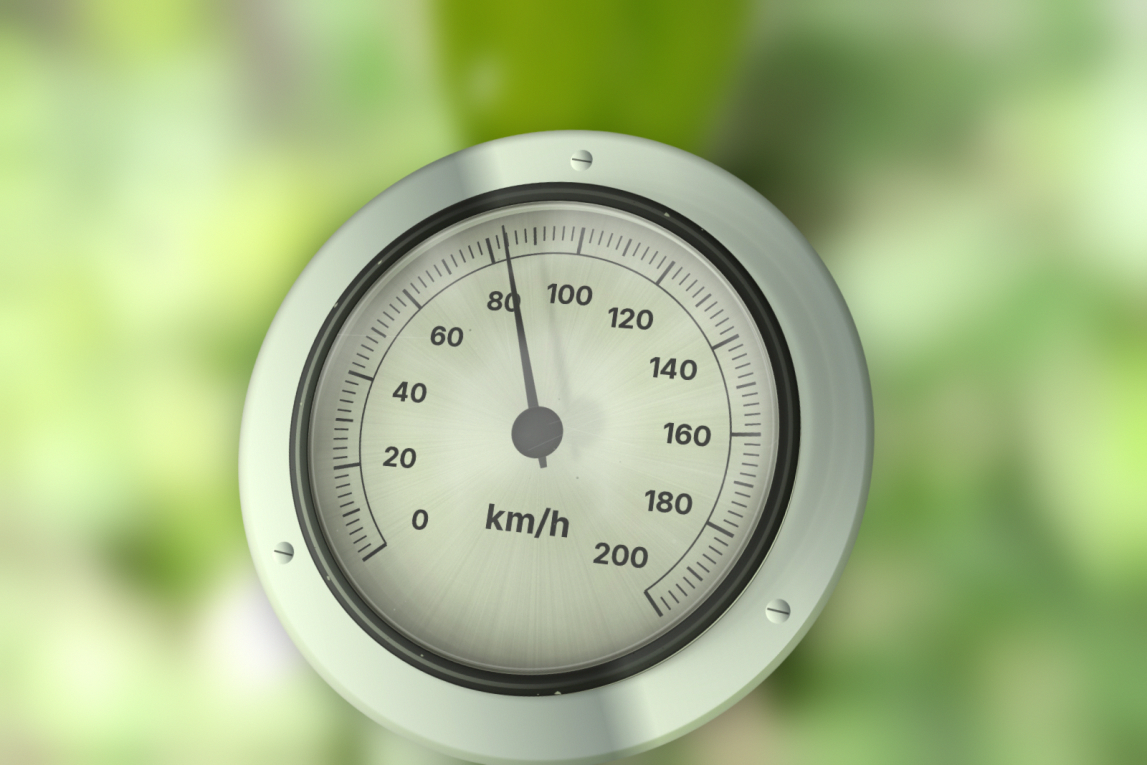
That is 84 km/h
